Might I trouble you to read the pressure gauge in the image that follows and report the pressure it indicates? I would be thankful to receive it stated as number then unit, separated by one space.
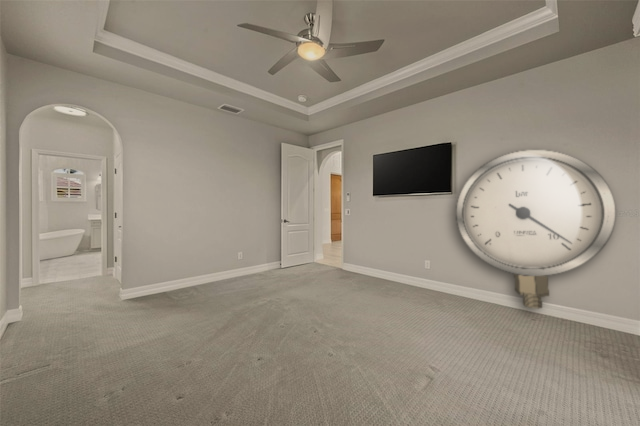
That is 9.75 bar
